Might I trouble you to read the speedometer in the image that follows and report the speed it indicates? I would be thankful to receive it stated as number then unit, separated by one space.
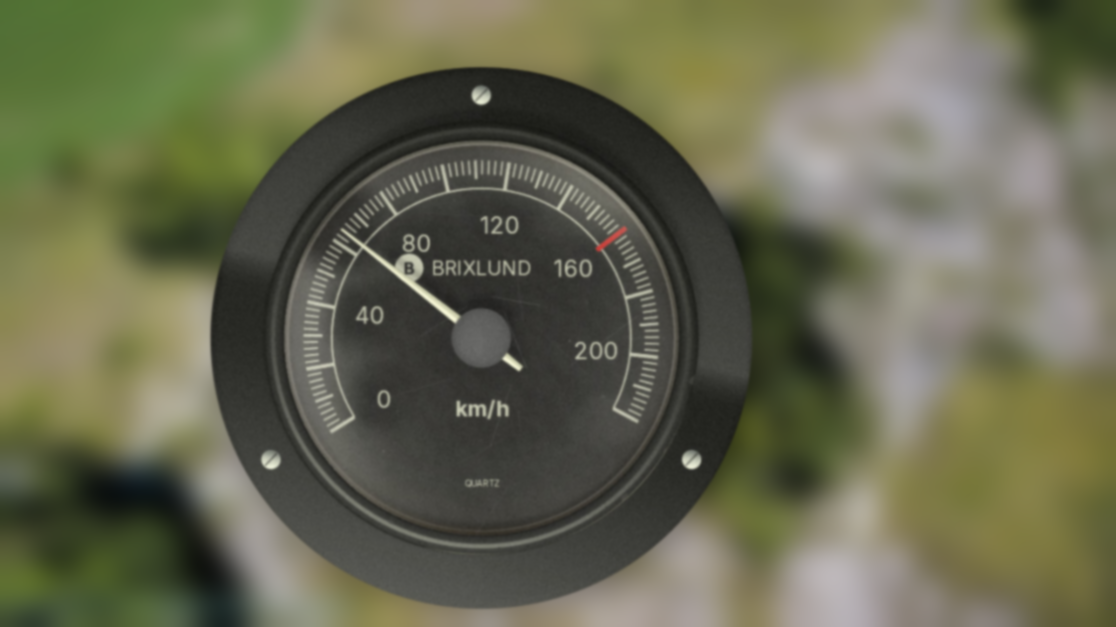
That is 64 km/h
